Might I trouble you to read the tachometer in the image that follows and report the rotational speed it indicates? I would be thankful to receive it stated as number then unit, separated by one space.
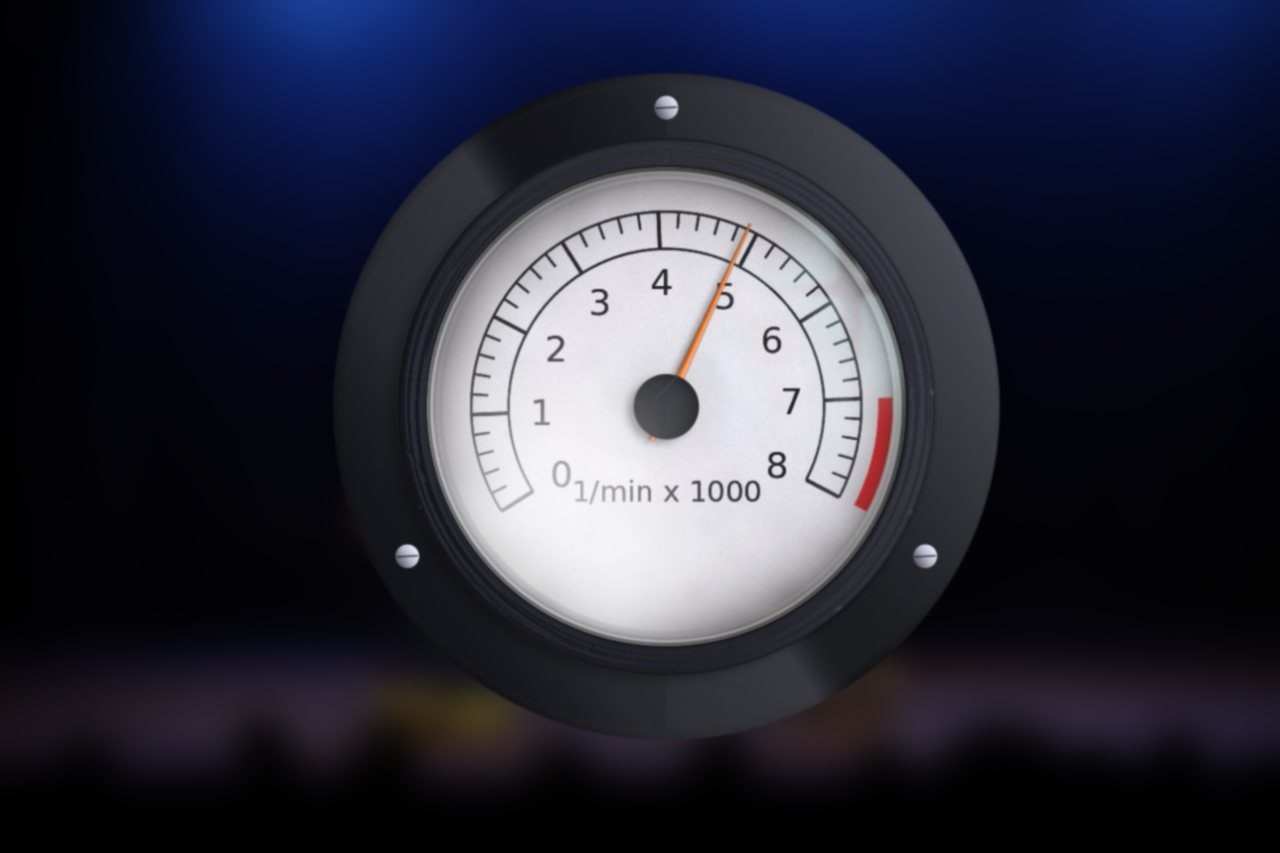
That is 4900 rpm
